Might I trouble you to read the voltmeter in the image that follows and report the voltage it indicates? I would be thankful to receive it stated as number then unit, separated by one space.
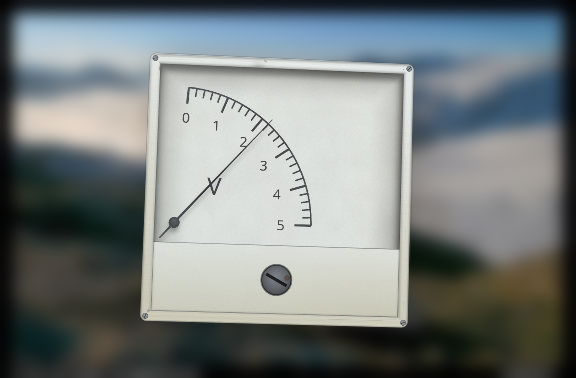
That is 2.2 V
